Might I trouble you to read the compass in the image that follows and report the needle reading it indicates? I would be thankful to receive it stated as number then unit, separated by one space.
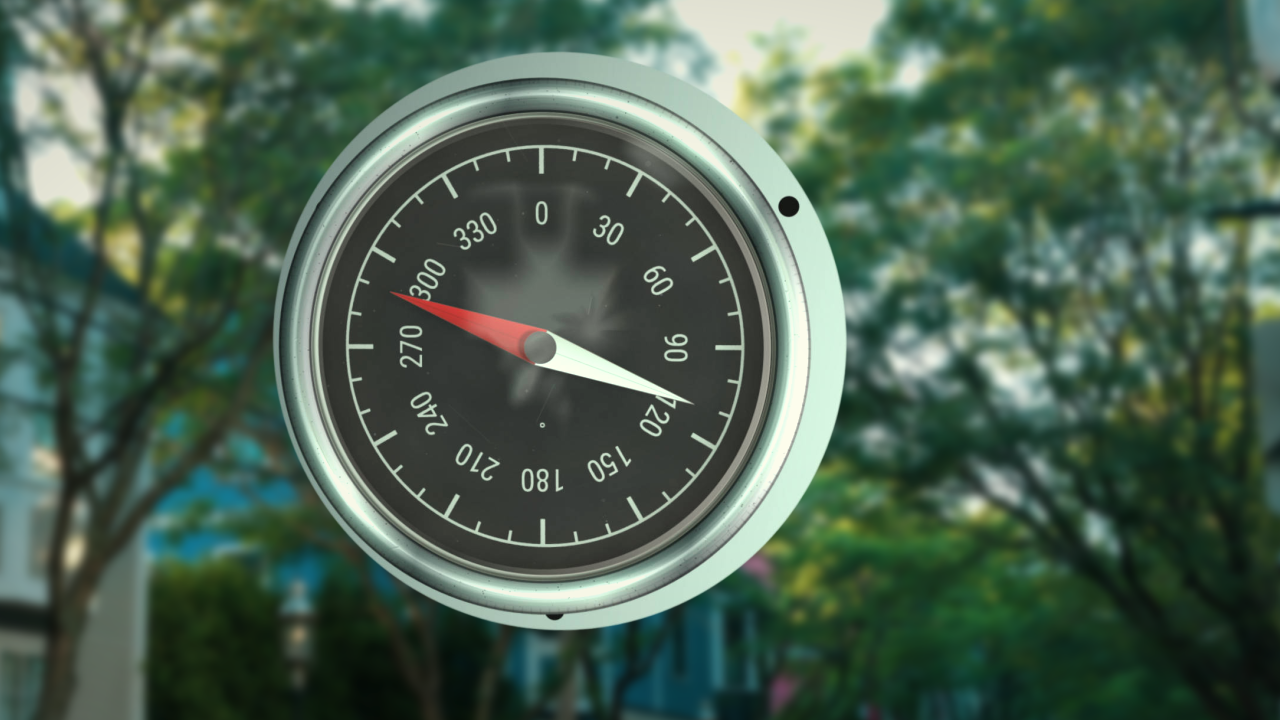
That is 290 °
